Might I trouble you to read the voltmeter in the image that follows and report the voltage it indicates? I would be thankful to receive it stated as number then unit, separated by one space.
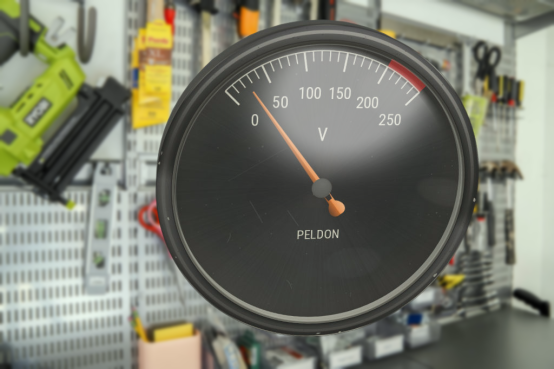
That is 25 V
